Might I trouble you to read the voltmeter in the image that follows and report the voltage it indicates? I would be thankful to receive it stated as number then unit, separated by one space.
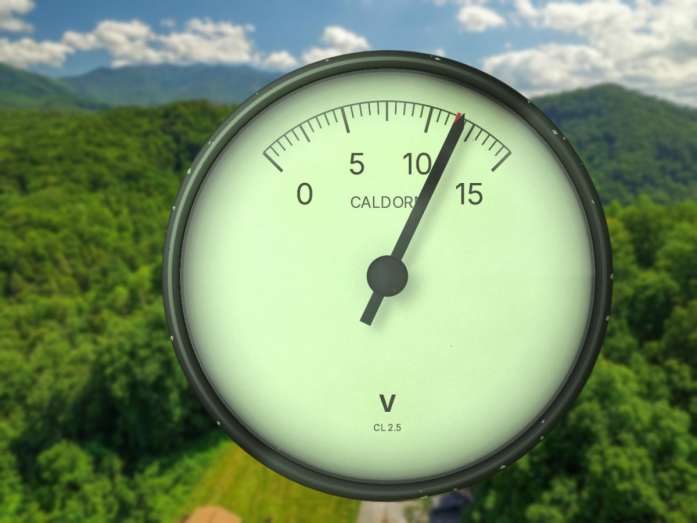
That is 11.75 V
